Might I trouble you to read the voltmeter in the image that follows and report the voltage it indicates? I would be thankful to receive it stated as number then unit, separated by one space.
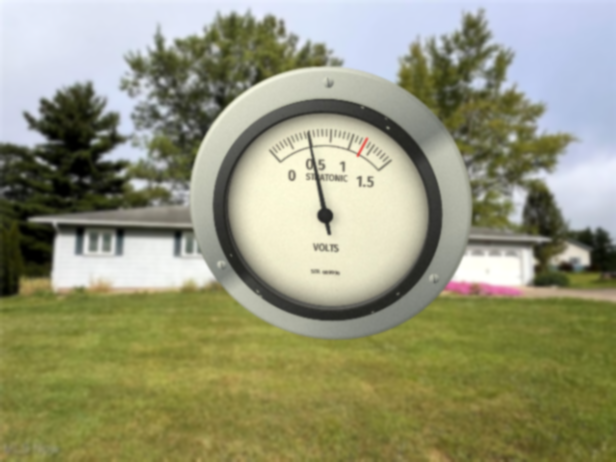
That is 0.5 V
